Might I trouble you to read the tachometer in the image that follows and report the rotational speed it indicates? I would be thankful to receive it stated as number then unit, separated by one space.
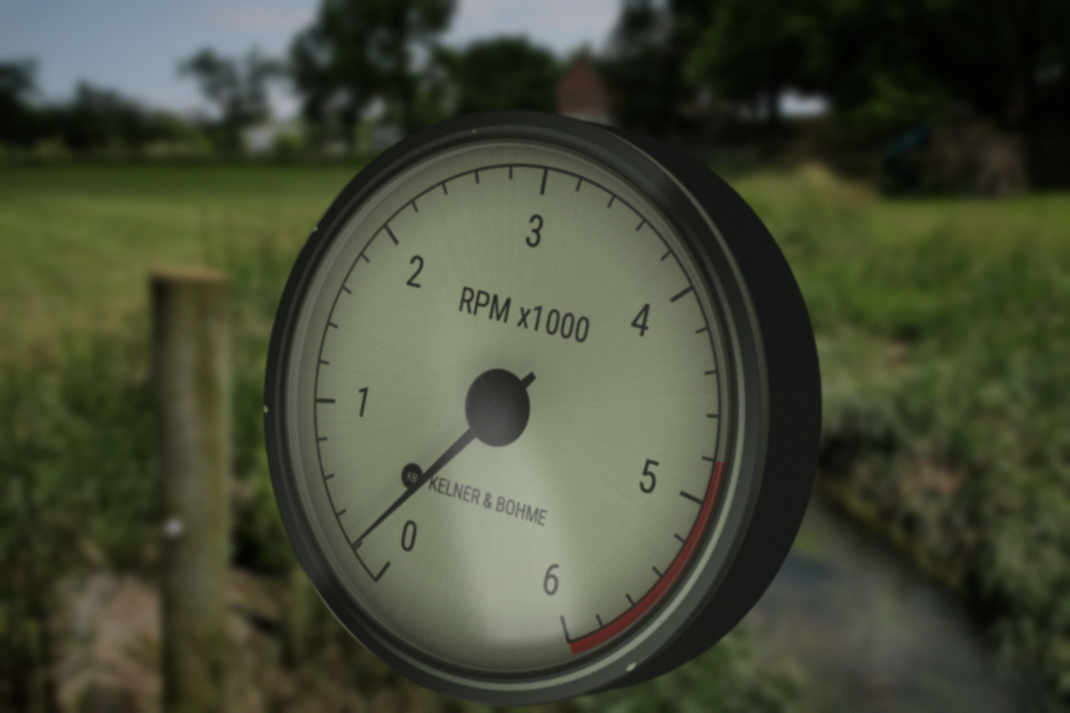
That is 200 rpm
